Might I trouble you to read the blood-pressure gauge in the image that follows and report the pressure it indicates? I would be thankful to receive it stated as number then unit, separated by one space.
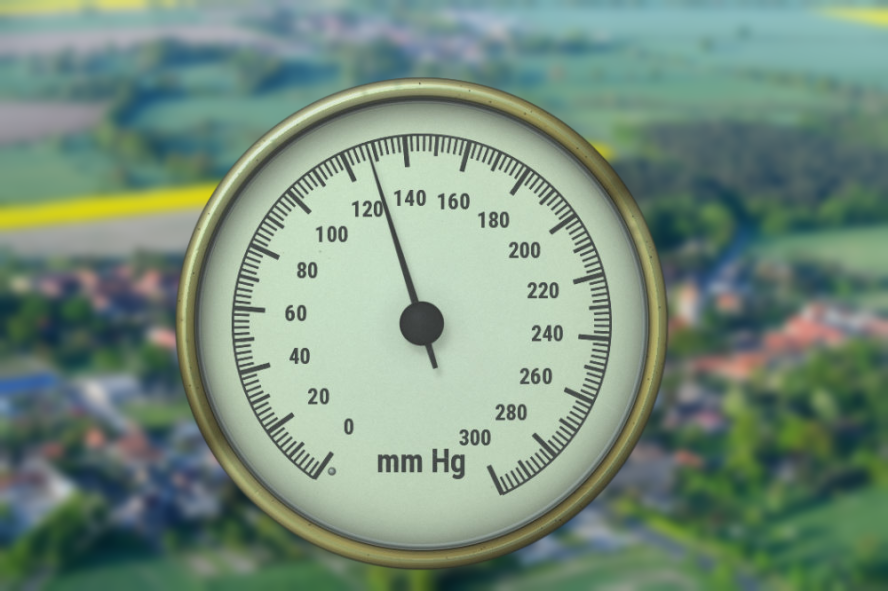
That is 128 mmHg
